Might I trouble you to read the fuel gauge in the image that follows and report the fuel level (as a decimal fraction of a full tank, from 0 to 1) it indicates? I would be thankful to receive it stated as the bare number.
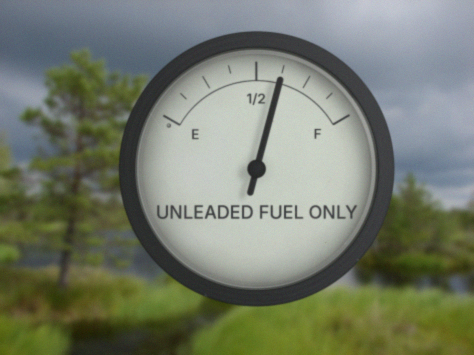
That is 0.625
